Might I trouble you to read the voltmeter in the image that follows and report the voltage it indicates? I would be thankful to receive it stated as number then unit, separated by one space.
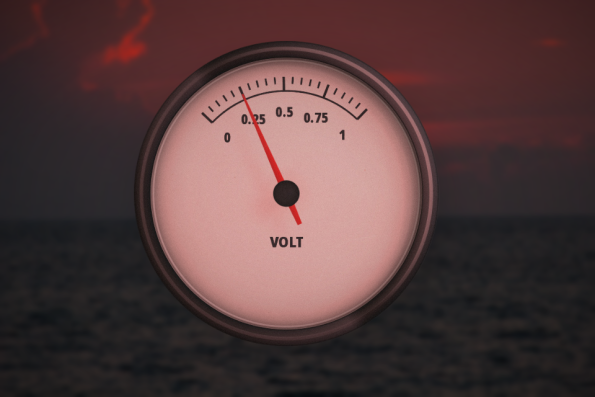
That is 0.25 V
